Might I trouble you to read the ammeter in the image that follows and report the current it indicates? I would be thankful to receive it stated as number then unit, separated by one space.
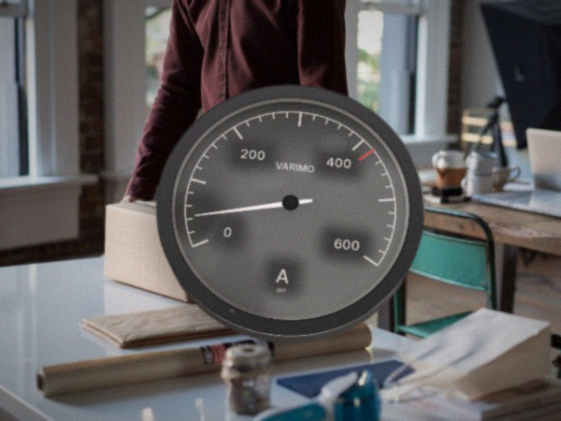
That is 40 A
